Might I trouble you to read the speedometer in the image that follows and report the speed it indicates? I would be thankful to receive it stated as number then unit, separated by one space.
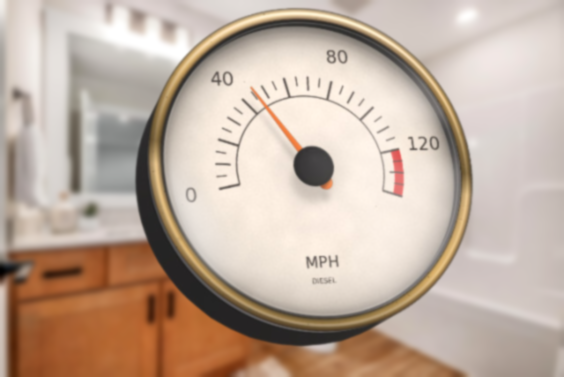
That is 45 mph
